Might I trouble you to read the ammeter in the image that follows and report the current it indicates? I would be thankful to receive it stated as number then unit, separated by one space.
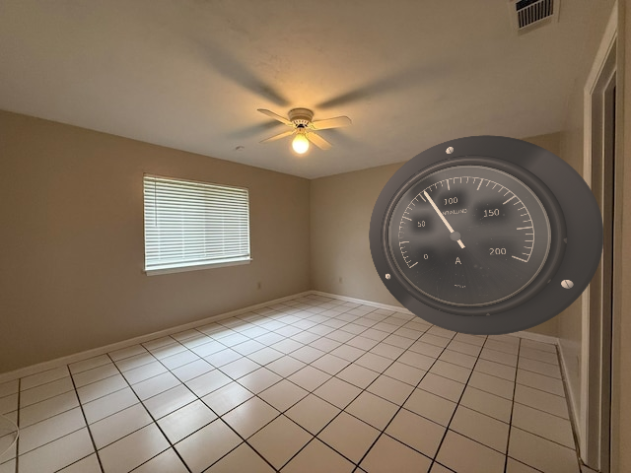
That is 80 A
